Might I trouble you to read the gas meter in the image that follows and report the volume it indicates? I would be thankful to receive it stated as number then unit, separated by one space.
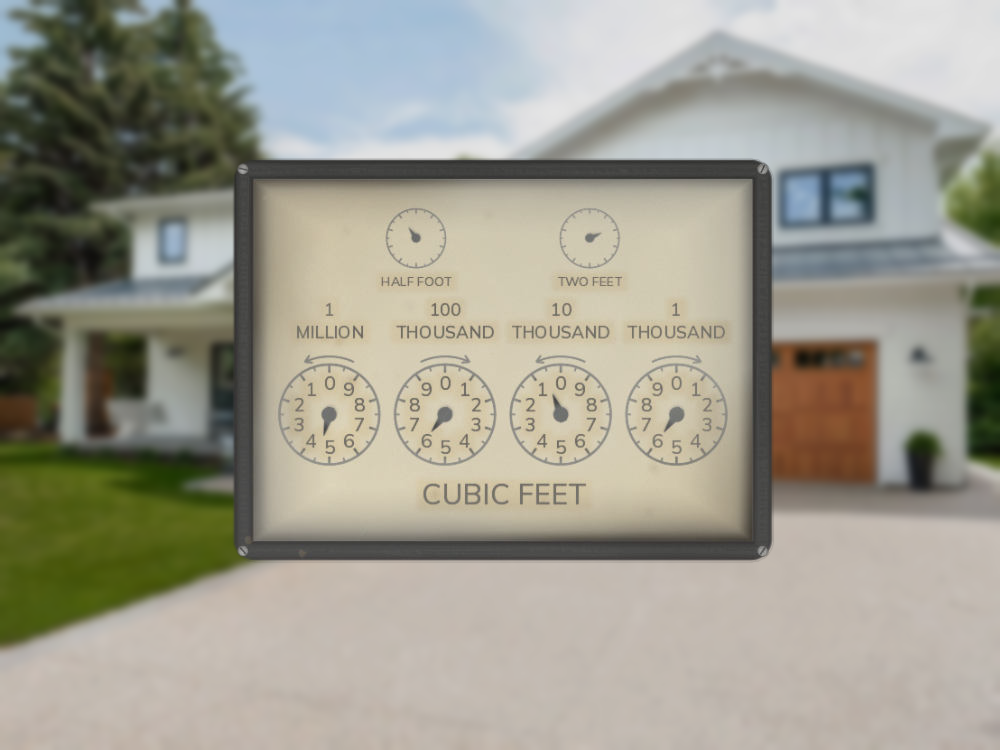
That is 460600 ft³
